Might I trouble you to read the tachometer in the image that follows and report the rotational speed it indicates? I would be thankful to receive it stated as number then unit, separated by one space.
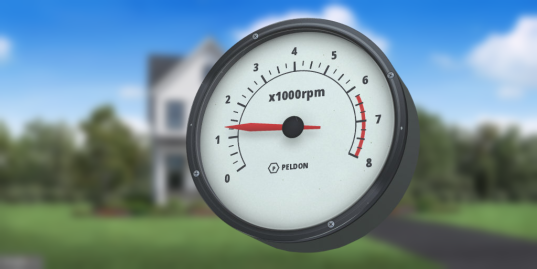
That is 1250 rpm
